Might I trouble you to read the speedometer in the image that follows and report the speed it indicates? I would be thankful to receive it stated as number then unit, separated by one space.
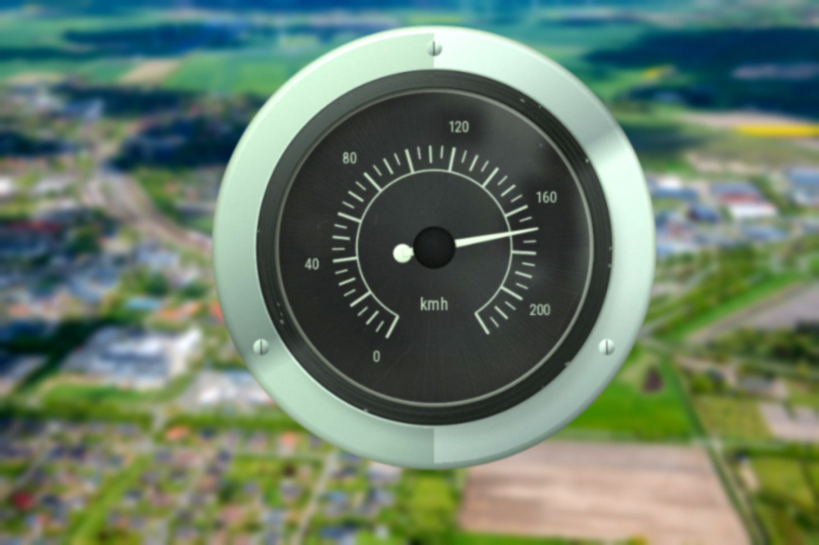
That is 170 km/h
